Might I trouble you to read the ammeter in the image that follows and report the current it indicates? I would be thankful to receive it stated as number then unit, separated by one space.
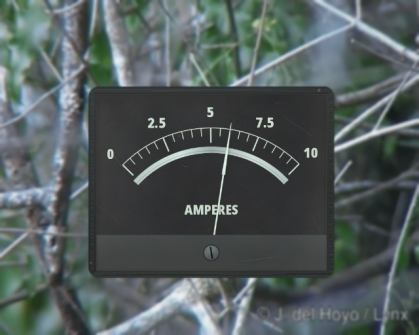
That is 6 A
